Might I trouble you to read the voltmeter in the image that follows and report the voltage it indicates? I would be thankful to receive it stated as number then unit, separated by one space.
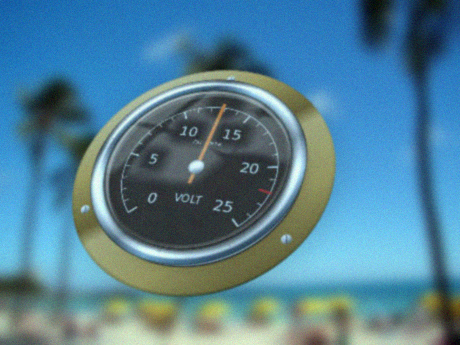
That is 13 V
